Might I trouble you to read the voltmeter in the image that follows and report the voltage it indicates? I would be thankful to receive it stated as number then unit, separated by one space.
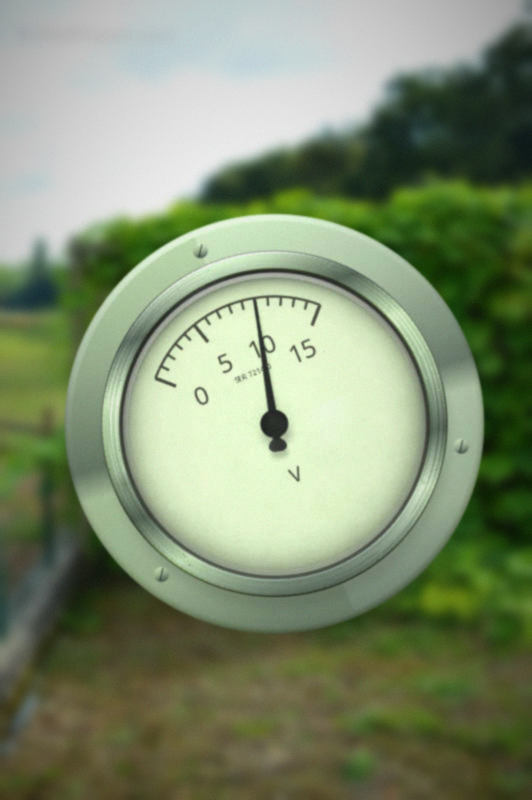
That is 10 V
